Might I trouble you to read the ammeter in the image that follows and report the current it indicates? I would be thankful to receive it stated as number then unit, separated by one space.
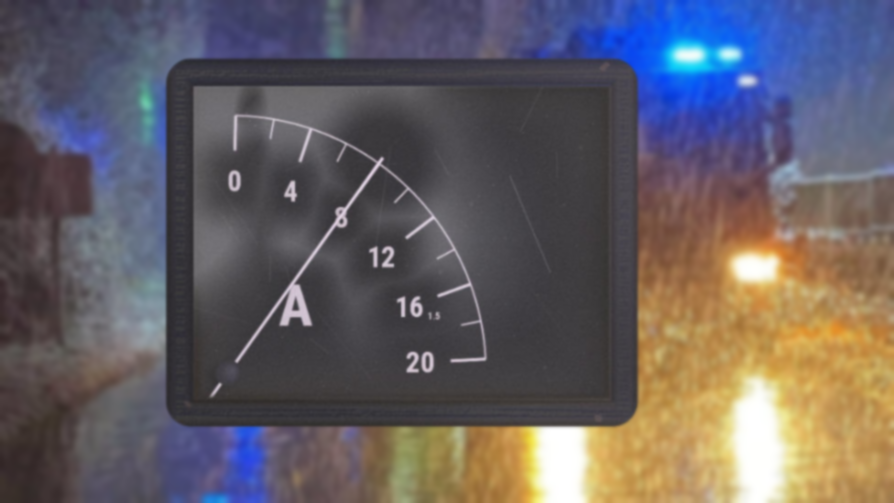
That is 8 A
